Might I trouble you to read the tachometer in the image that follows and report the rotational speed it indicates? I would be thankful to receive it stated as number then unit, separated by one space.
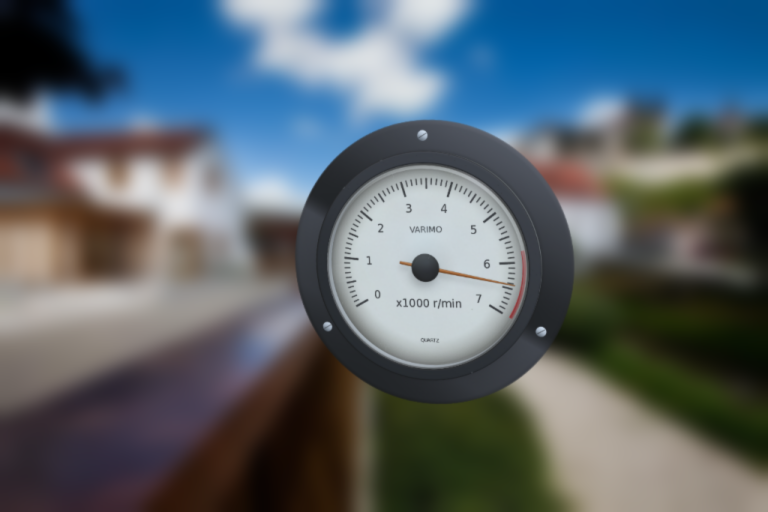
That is 6400 rpm
